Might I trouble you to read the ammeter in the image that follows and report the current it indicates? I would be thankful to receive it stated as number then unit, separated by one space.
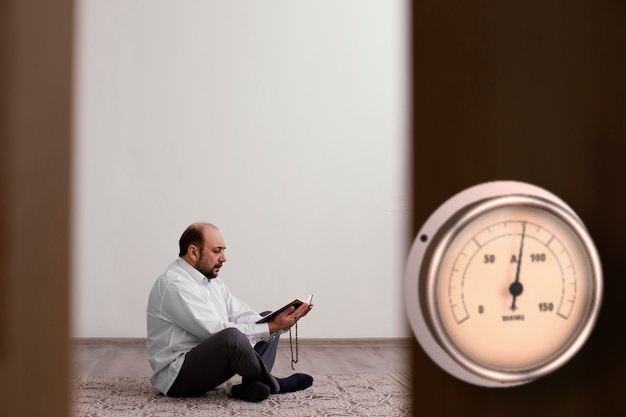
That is 80 A
